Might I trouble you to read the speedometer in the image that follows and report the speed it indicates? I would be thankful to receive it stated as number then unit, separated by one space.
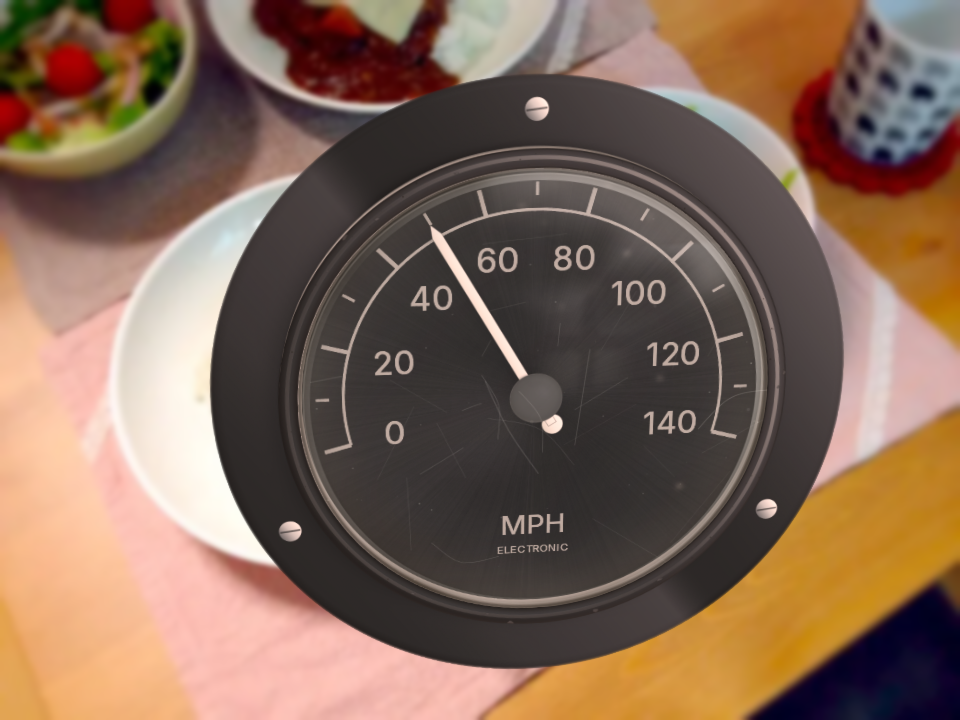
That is 50 mph
